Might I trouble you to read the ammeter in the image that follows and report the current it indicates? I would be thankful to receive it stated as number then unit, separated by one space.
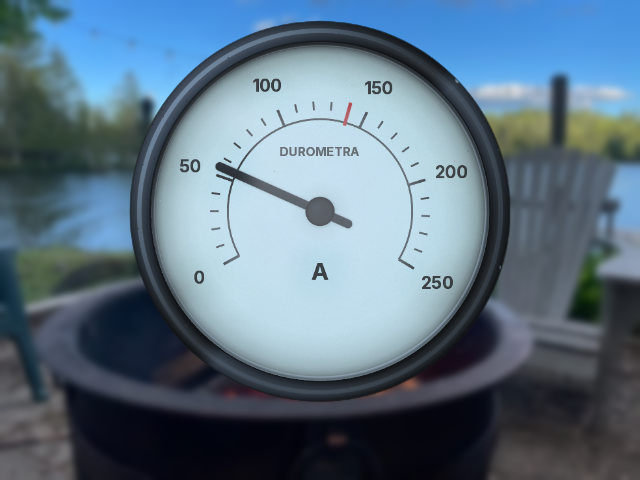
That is 55 A
